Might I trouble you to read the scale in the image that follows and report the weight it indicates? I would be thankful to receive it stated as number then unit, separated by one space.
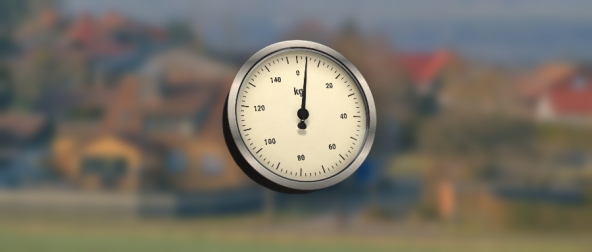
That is 4 kg
